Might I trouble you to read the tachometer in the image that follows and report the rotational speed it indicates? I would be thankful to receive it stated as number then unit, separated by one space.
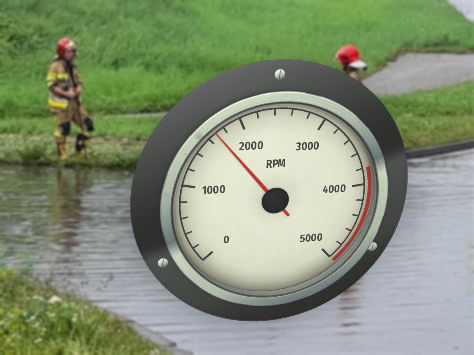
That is 1700 rpm
